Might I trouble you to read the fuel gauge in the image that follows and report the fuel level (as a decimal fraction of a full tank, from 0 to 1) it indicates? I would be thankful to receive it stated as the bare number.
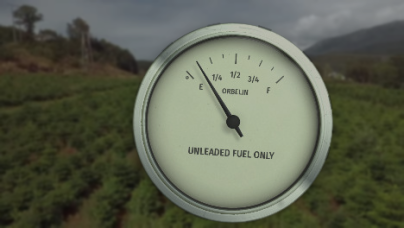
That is 0.125
